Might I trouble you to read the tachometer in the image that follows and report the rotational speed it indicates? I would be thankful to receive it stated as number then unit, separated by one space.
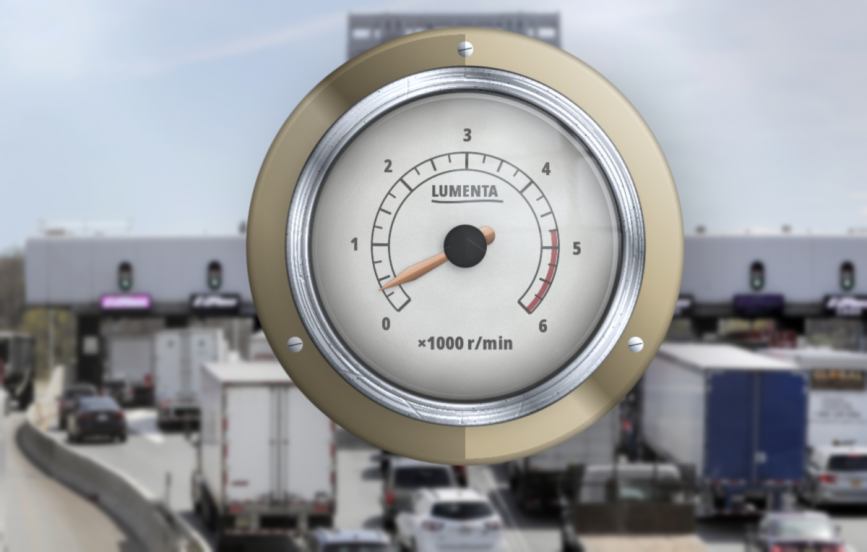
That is 375 rpm
